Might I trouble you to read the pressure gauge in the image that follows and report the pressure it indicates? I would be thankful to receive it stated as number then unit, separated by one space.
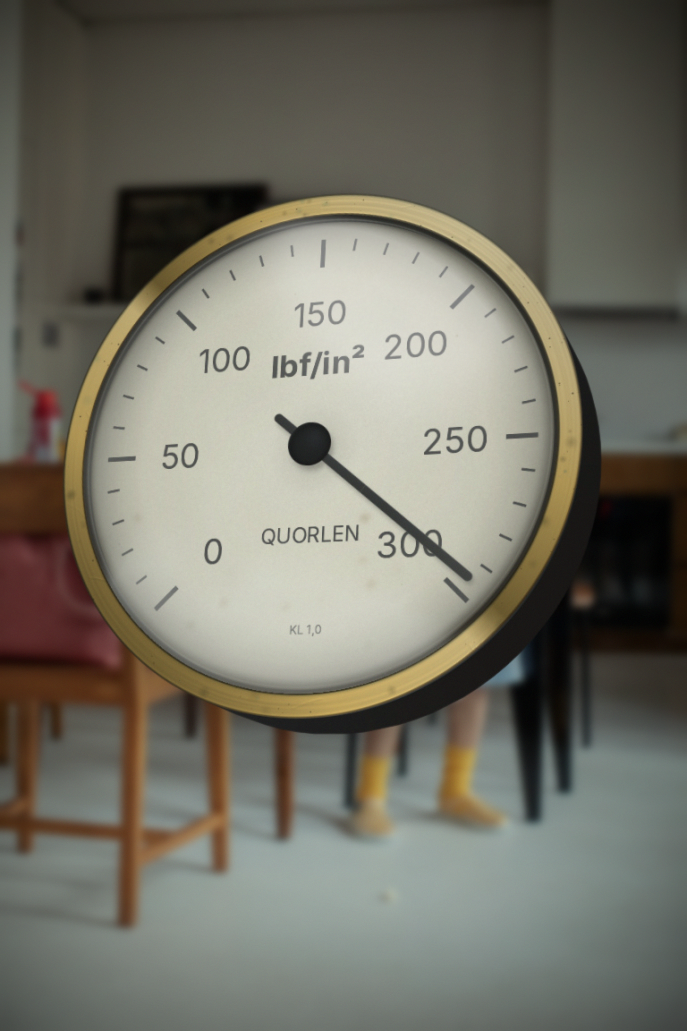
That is 295 psi
